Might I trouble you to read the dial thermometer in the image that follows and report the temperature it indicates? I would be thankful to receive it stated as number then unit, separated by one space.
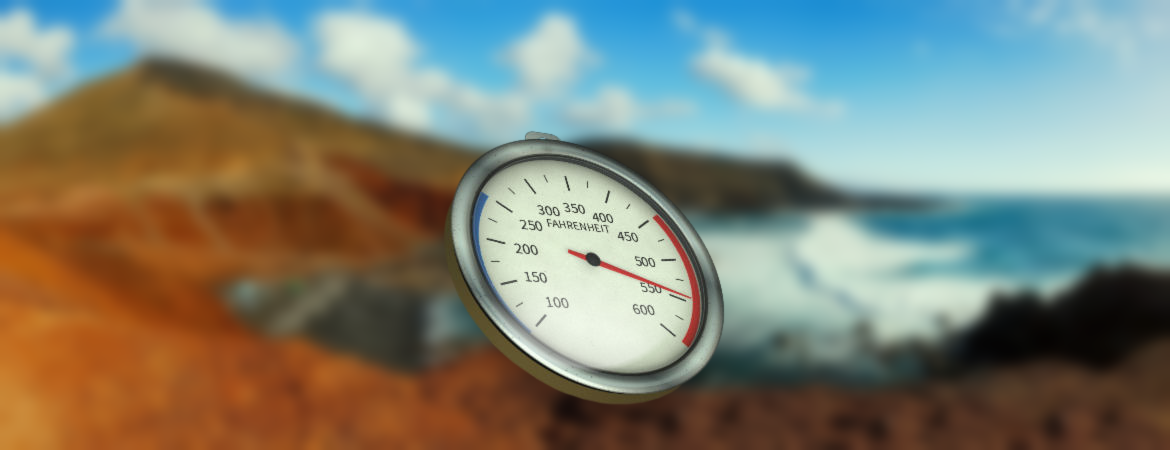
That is 550 °F
